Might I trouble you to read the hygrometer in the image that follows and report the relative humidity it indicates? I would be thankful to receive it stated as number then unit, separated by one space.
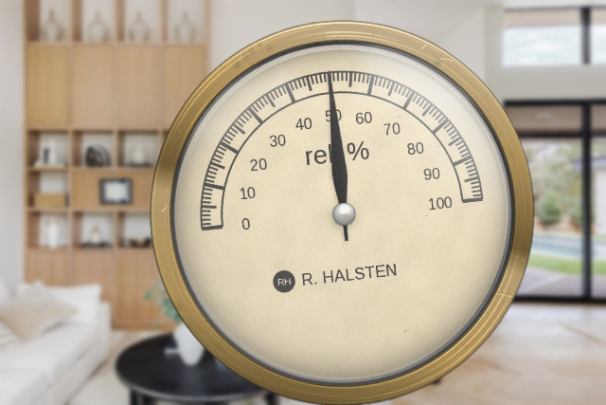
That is 50 %
